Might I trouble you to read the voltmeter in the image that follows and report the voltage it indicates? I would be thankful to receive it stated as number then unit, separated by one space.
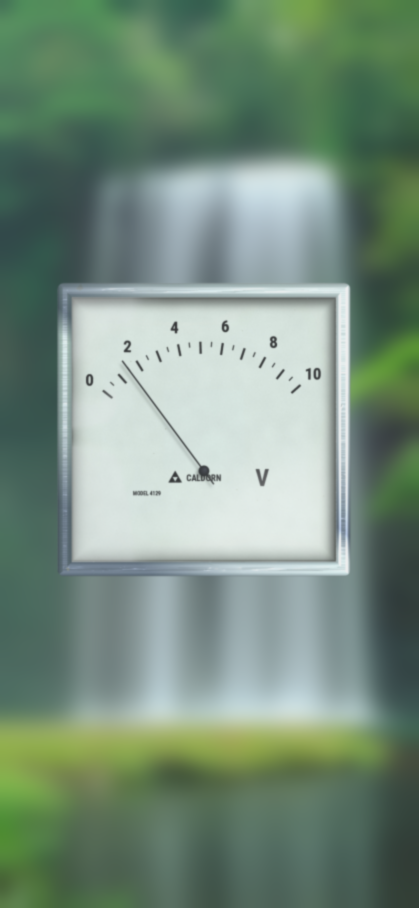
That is 1.5 V
